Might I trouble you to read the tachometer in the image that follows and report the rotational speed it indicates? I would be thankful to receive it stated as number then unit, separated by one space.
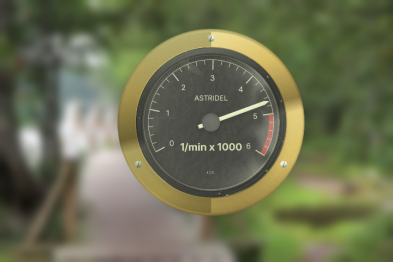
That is 4700 rpm
